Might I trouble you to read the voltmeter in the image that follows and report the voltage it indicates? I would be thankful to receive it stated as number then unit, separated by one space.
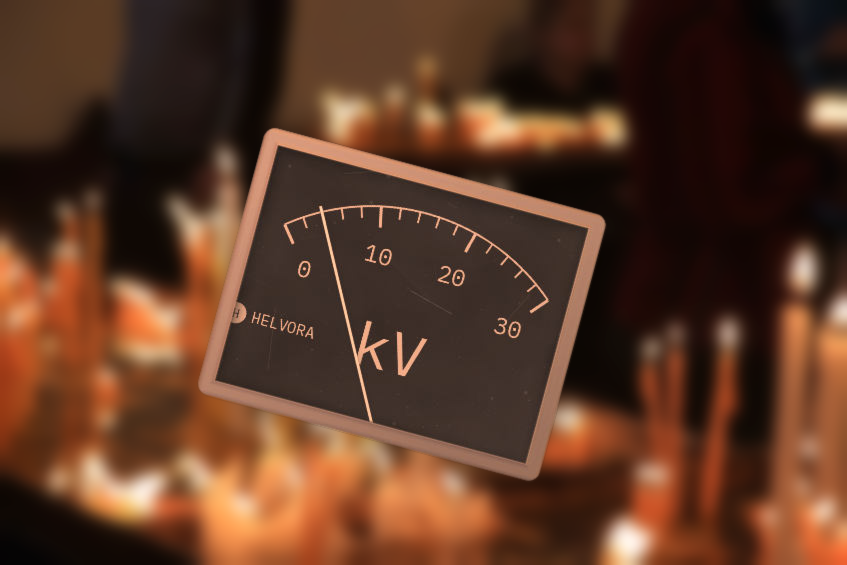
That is 4 kV
